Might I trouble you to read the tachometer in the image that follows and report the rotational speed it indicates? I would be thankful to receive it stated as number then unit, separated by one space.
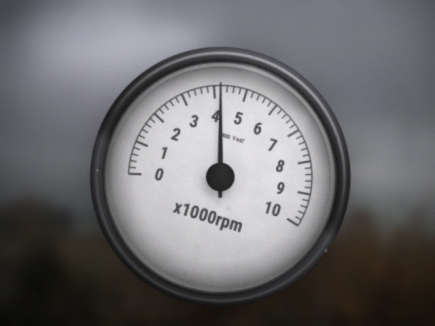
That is 4200 rpm
